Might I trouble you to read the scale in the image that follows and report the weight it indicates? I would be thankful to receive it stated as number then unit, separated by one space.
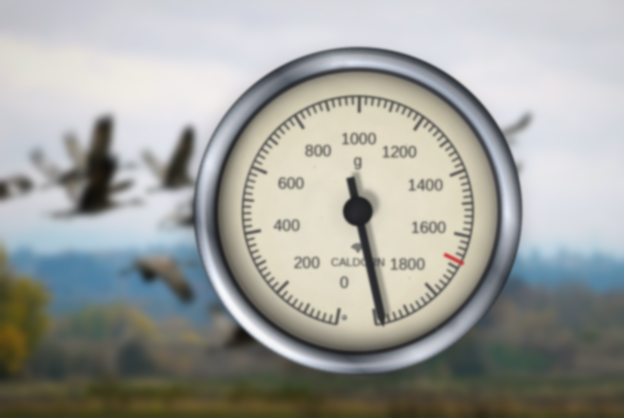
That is 1980 g
